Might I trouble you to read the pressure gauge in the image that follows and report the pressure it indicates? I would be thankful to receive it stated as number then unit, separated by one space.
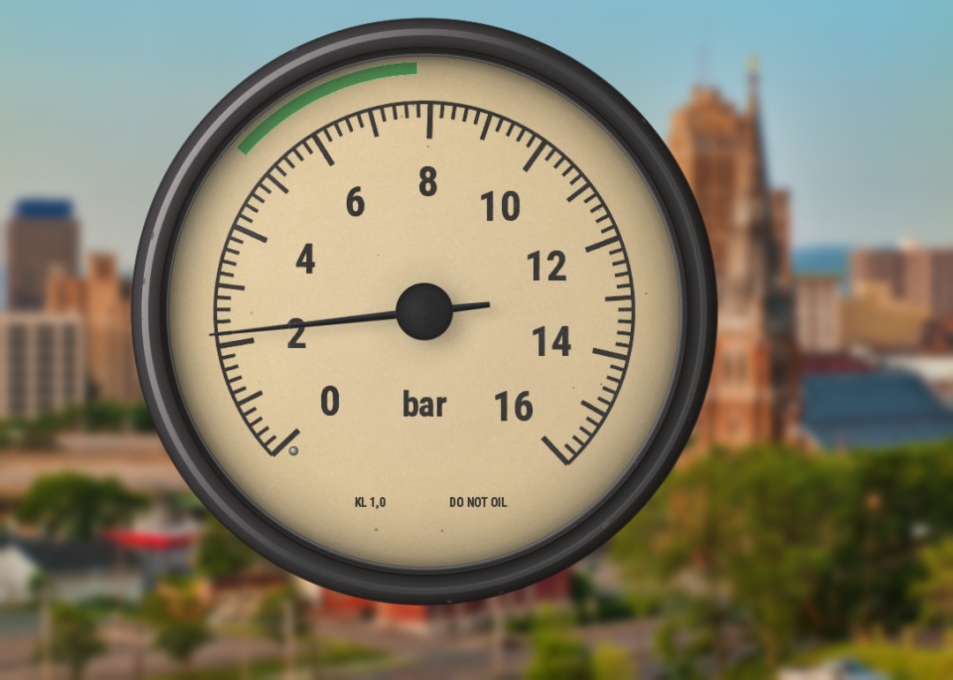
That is 2.2 bar
